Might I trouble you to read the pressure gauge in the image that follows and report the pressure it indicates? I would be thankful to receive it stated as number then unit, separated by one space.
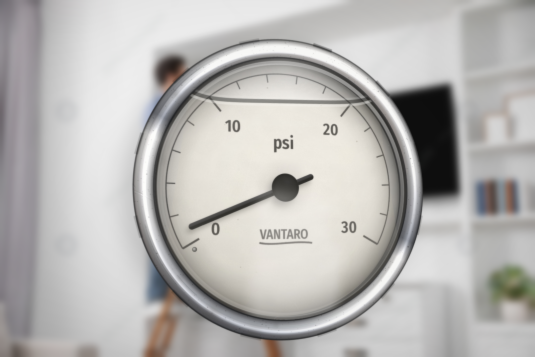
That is 1 psi
